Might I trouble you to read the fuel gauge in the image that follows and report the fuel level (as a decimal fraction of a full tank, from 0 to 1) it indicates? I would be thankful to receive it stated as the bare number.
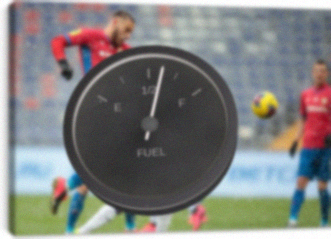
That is 0.625
